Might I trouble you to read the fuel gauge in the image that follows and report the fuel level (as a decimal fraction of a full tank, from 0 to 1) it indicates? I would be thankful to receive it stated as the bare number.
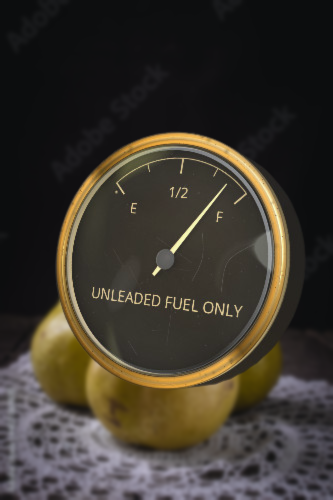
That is 0.875
